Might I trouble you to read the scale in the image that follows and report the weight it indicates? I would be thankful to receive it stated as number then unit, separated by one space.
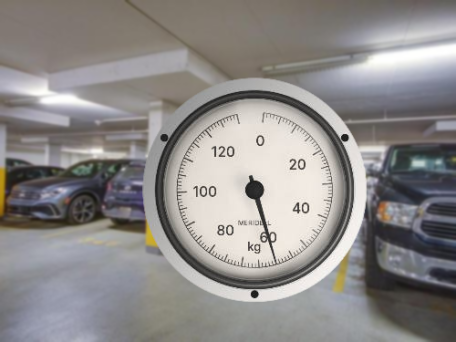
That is 60 kg
